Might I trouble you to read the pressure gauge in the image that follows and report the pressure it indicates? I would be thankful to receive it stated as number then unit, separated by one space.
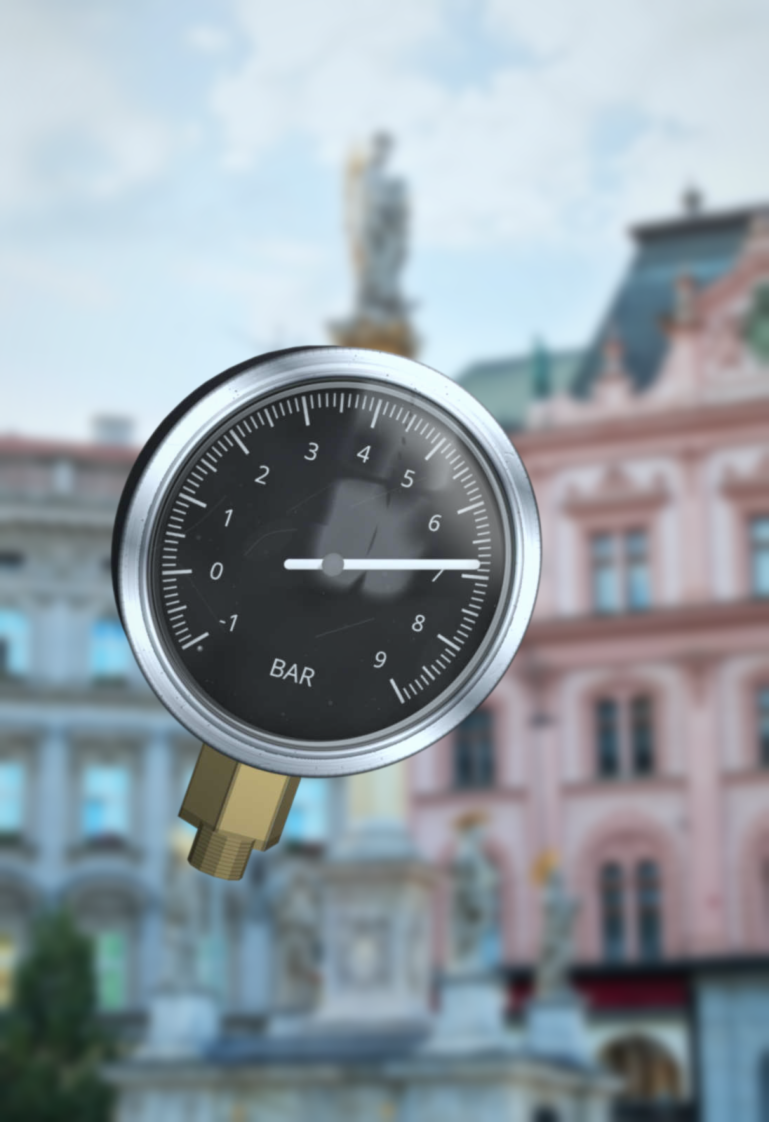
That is 6.8 bar
